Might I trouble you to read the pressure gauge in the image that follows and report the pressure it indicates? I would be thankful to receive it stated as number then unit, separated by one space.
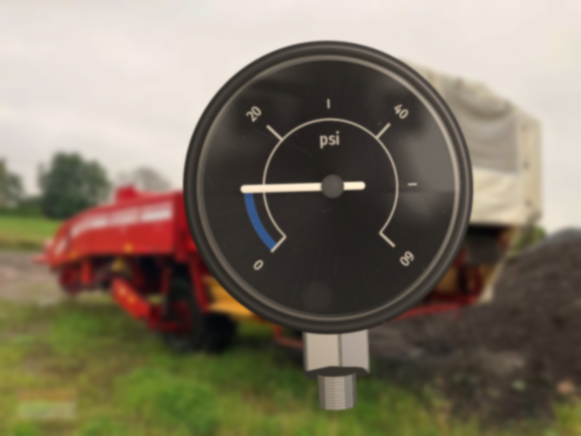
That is 10 psi
